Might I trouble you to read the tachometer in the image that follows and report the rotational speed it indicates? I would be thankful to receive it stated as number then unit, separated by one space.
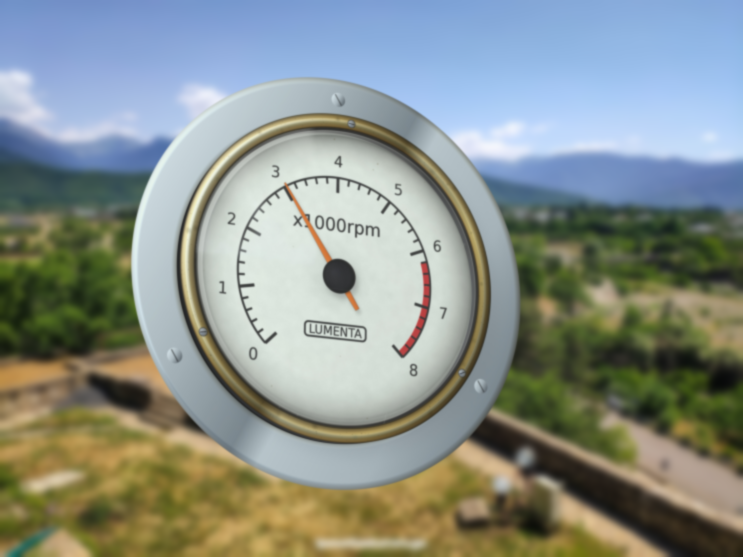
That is 3000 rpm
